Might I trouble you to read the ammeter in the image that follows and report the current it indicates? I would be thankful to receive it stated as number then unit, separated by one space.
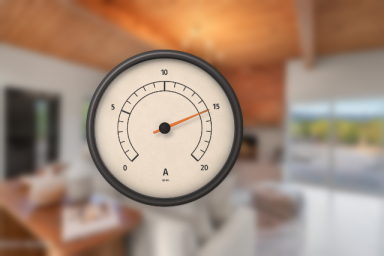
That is 15 A
